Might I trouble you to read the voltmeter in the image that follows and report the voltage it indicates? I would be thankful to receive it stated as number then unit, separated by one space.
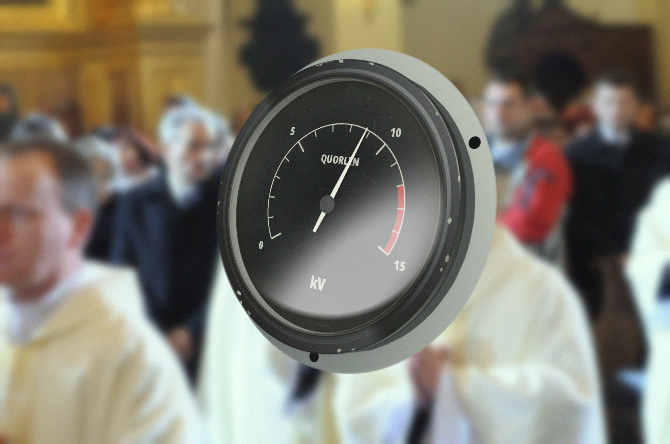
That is 9 kV
